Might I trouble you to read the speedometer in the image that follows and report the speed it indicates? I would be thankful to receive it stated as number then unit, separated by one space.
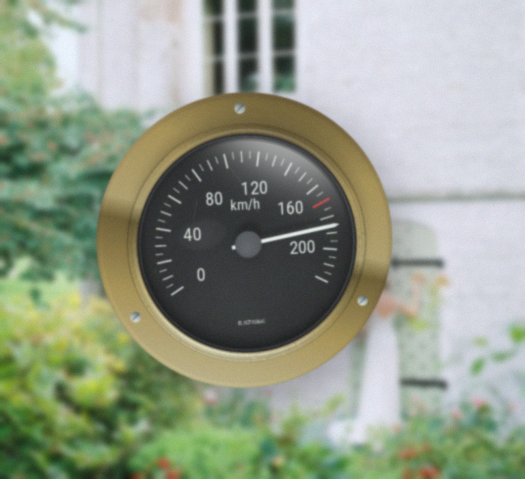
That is 185 km/h
